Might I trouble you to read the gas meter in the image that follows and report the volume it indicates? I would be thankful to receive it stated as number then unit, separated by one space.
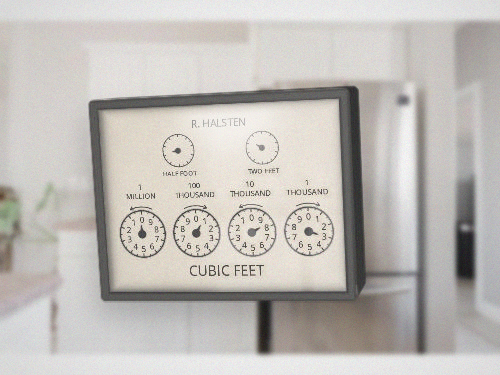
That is 8300 ft³
